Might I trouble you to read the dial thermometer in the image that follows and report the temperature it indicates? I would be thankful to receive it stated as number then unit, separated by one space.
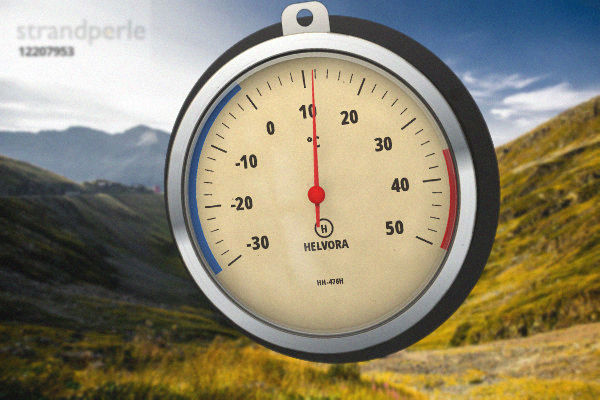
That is 12 °C
